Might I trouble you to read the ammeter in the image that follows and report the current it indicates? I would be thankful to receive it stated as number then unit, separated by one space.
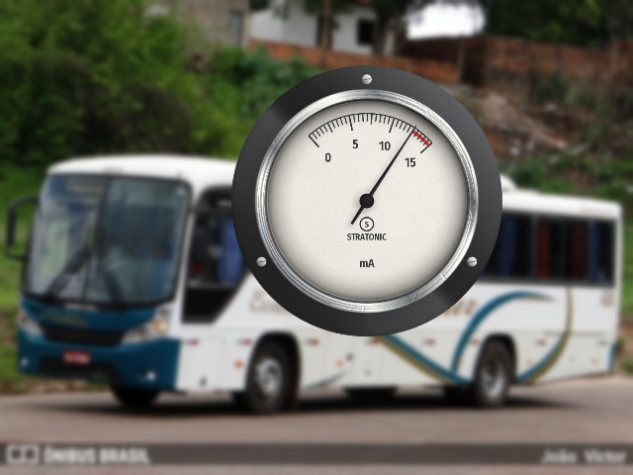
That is 12.5 mA
